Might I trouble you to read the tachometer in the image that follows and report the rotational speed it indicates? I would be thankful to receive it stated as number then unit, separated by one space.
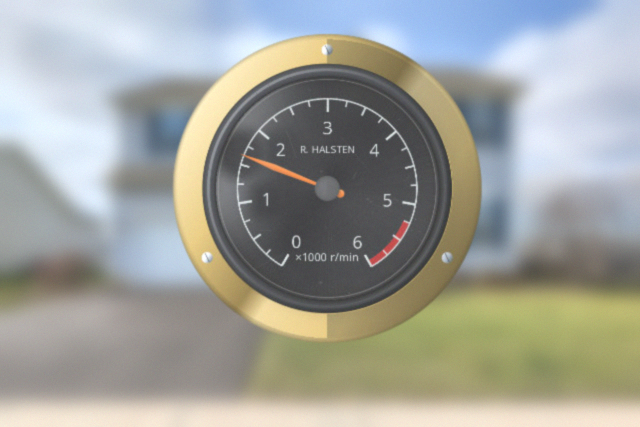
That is 1625 rpm
